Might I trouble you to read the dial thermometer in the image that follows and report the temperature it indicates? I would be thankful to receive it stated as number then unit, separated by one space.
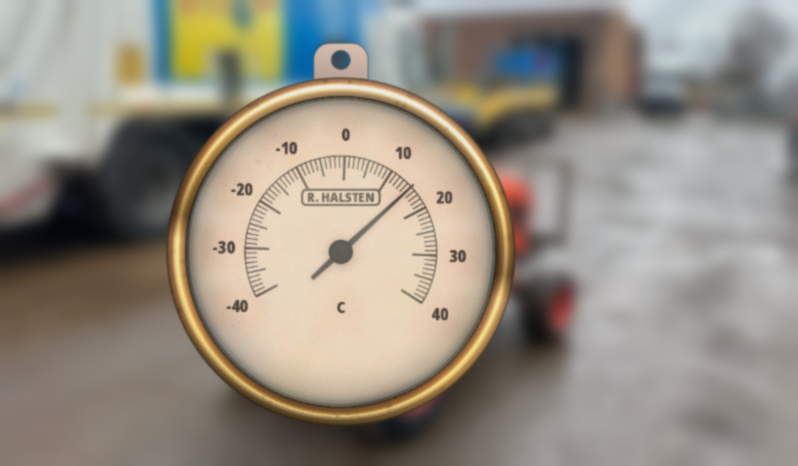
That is 15 °C
